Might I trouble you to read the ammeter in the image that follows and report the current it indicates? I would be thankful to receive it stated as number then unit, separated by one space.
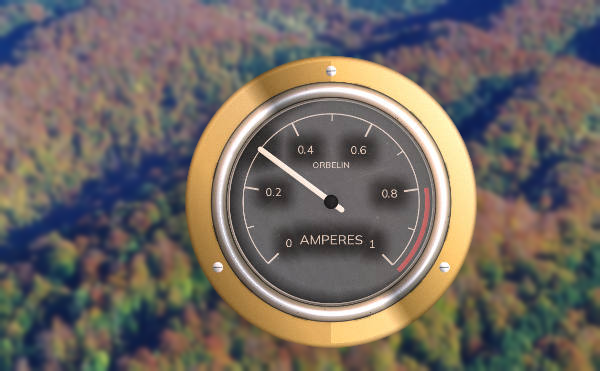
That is 0.3 A
